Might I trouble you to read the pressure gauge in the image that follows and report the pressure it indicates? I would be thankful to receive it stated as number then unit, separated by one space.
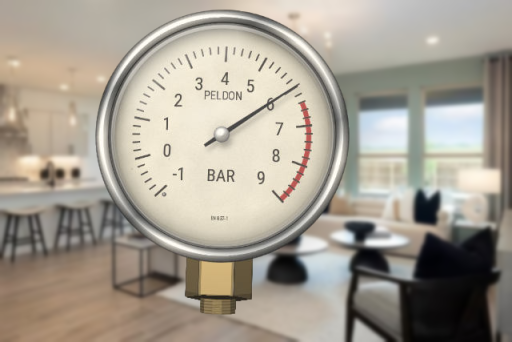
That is 6 bar
